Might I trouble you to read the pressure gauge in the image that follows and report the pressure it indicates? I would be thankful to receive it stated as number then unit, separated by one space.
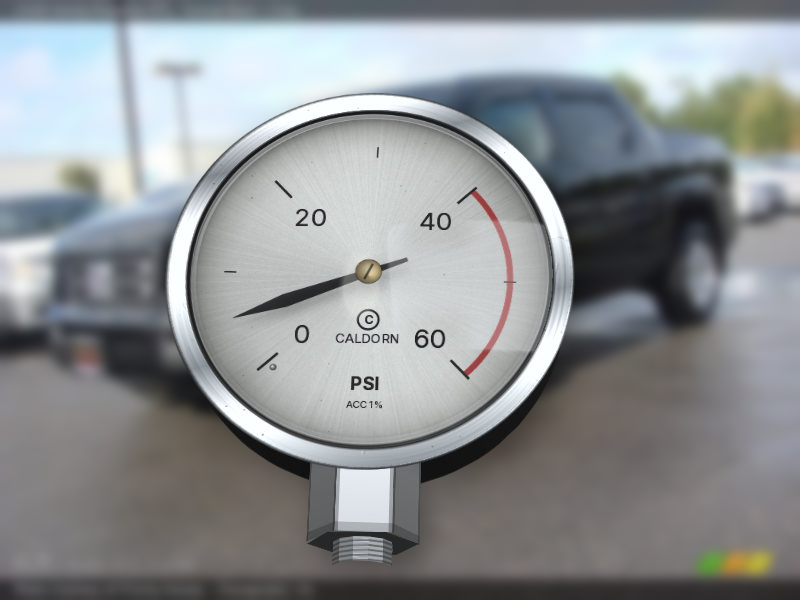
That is 5 psi
